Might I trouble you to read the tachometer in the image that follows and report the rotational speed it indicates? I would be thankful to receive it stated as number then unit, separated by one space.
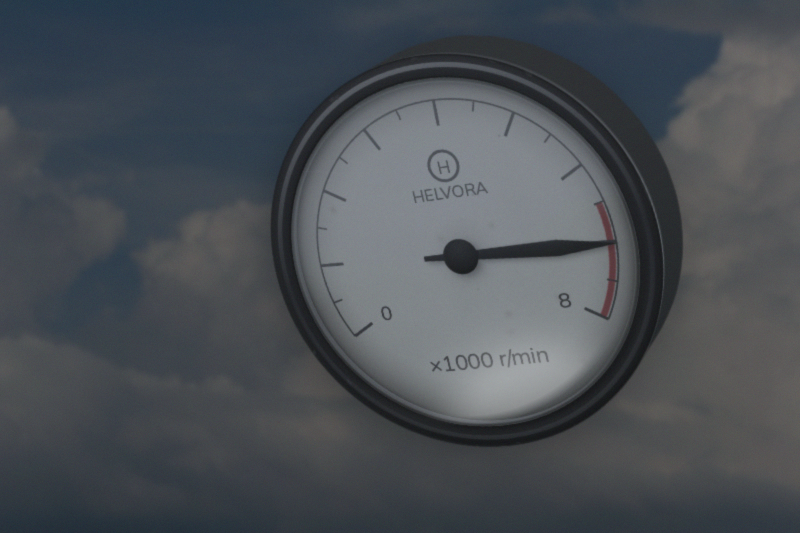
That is 7000 rpm
